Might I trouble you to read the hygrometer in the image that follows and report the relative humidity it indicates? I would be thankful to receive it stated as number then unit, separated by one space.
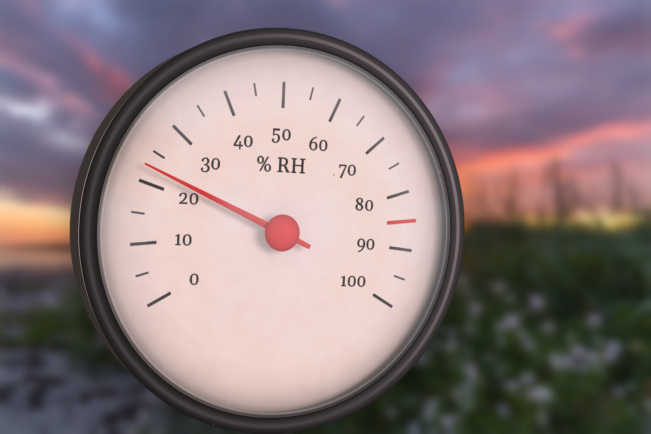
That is 22.5 %
